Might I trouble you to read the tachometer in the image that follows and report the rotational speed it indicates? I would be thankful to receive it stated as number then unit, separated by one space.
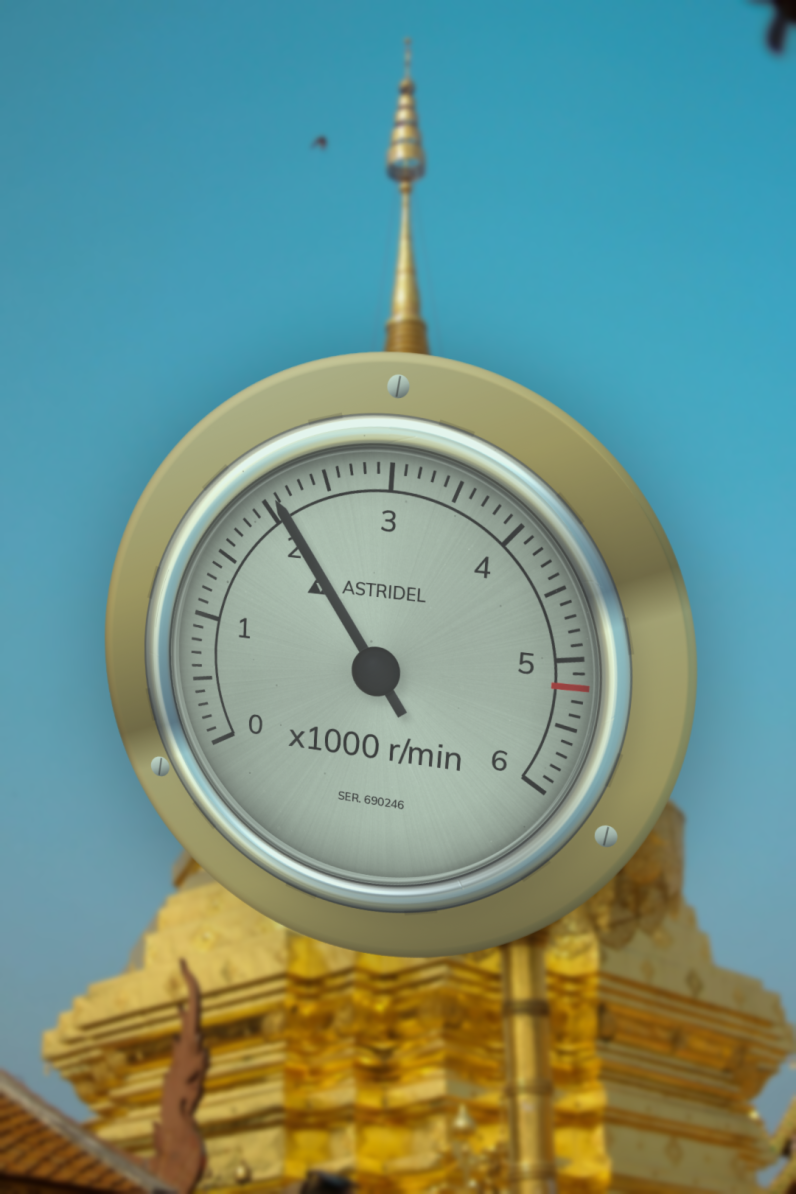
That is 2100 rpm
